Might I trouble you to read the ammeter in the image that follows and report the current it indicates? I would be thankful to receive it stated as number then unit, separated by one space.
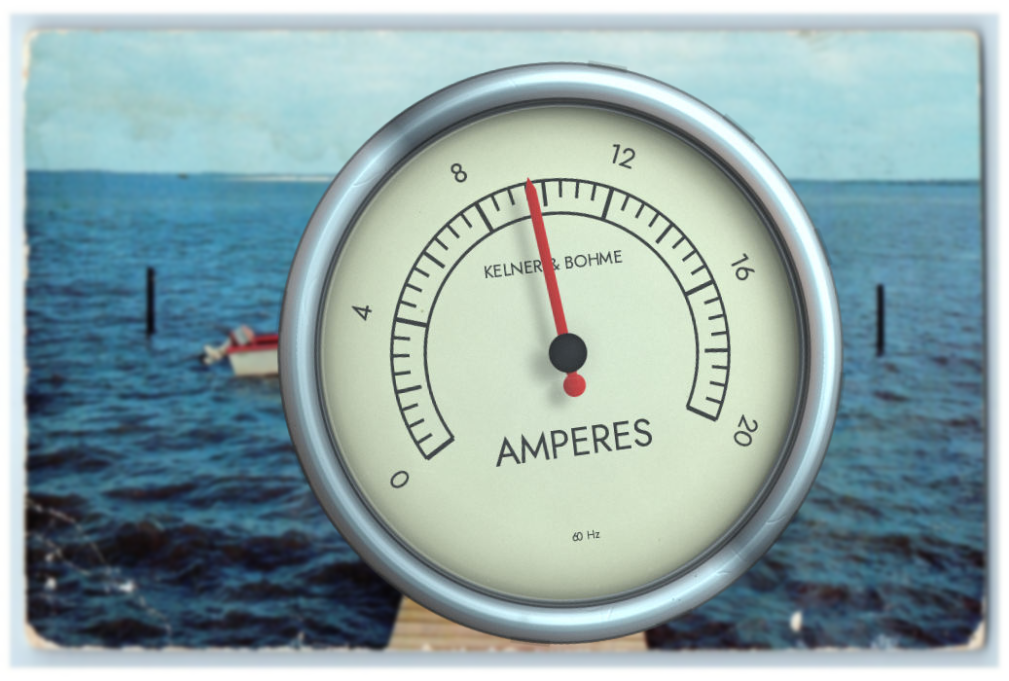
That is 9.5 A
